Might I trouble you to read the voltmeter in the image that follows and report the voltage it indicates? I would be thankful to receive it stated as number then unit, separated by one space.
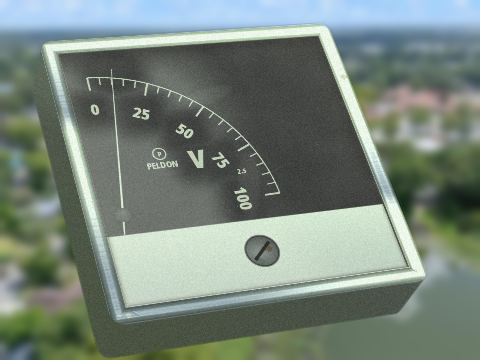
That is 10 V
